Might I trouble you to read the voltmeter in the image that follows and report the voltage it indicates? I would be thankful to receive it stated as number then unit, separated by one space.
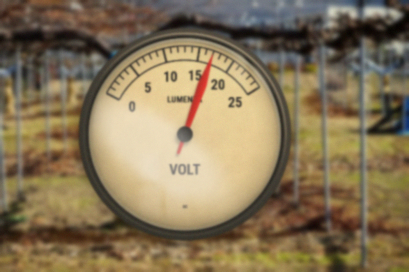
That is 17 V
